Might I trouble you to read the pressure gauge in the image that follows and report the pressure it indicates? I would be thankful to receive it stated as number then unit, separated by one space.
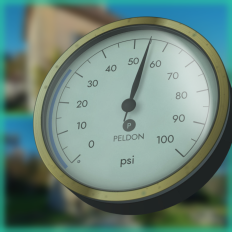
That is 55 psi
